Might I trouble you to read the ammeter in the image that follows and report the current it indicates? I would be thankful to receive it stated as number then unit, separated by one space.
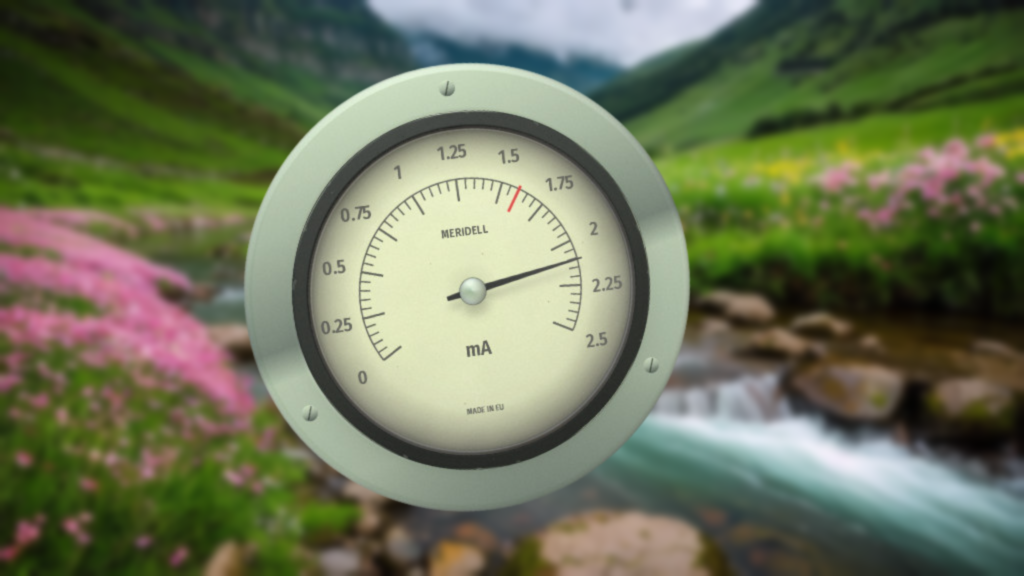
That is 2.1 mA
